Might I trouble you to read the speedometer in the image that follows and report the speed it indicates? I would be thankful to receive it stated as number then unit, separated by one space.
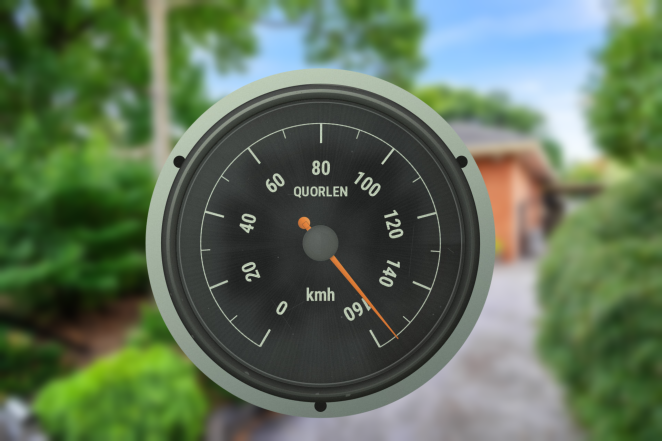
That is 155 km/h
